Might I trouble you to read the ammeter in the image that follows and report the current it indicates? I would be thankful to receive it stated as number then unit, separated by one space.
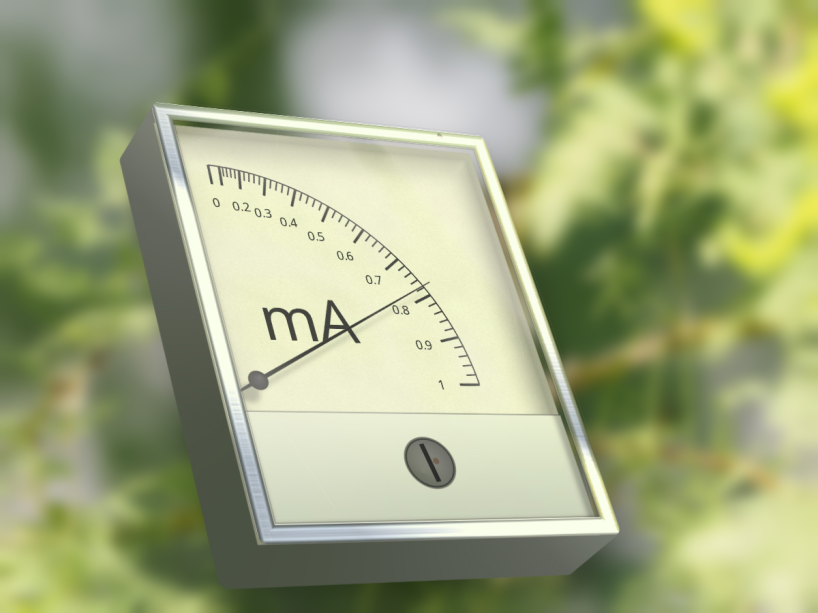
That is 0.78 mA
